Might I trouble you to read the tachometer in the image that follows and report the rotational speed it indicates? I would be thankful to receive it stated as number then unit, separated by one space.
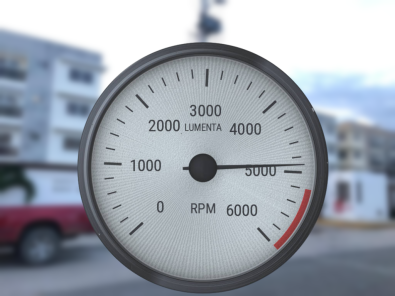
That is 4900 rpm
